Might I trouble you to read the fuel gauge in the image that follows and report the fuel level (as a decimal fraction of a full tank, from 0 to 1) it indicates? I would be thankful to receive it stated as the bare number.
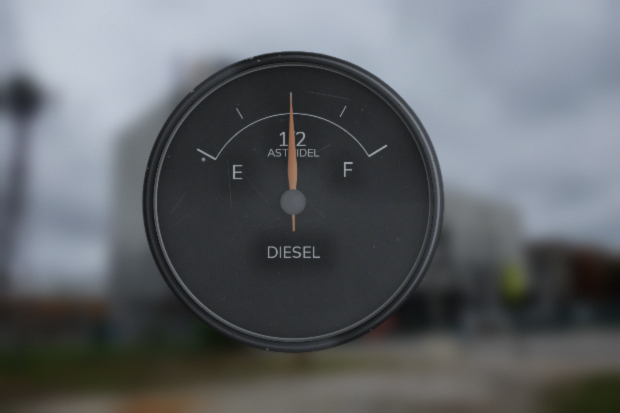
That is 0.5
